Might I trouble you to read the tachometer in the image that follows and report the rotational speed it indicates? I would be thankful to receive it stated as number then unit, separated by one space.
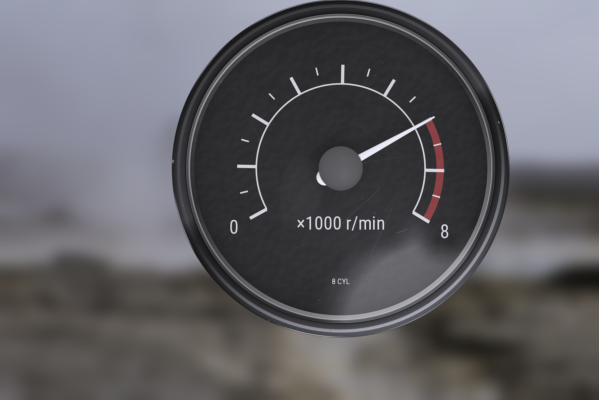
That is 6000 rpm
